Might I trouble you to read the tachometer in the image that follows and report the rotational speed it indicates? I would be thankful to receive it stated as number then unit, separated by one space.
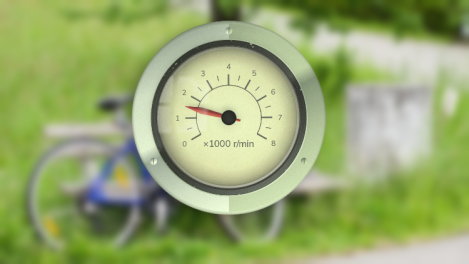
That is 1500 rpm
